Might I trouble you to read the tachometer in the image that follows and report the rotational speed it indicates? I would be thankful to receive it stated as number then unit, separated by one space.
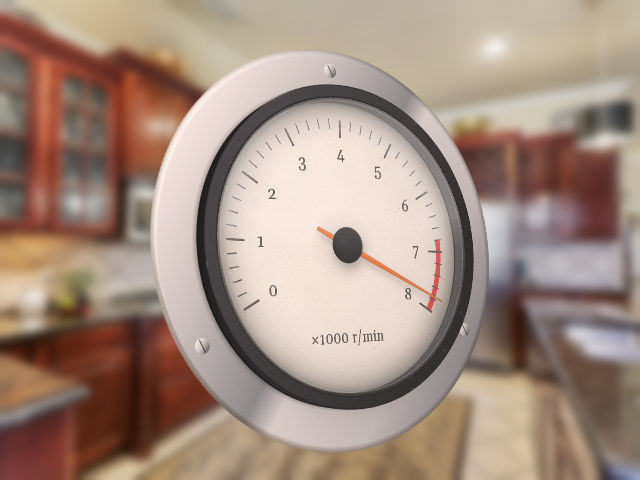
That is 7800 rpm
